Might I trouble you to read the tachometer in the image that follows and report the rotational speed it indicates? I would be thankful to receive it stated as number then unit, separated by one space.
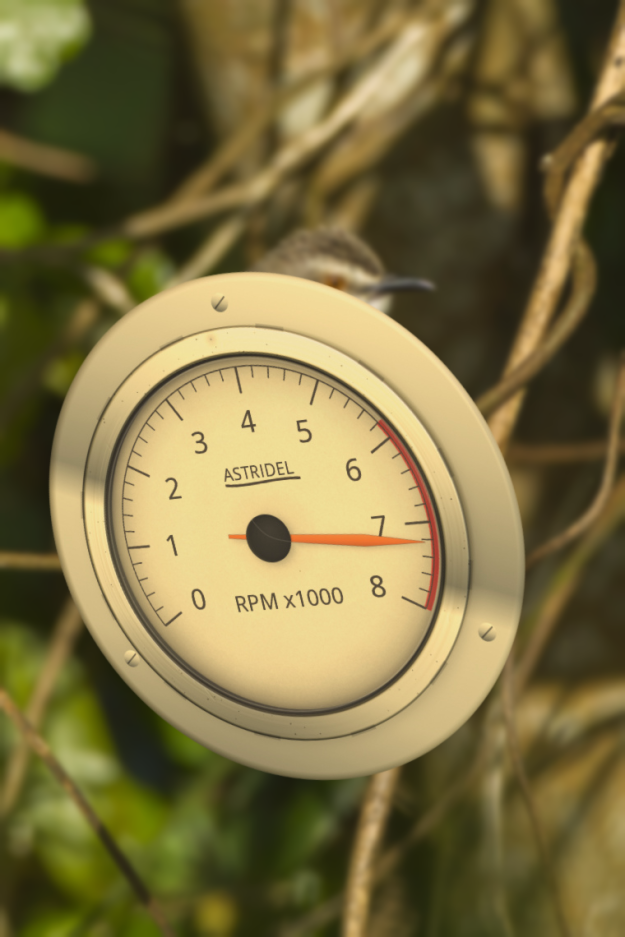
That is 7200 rpm
